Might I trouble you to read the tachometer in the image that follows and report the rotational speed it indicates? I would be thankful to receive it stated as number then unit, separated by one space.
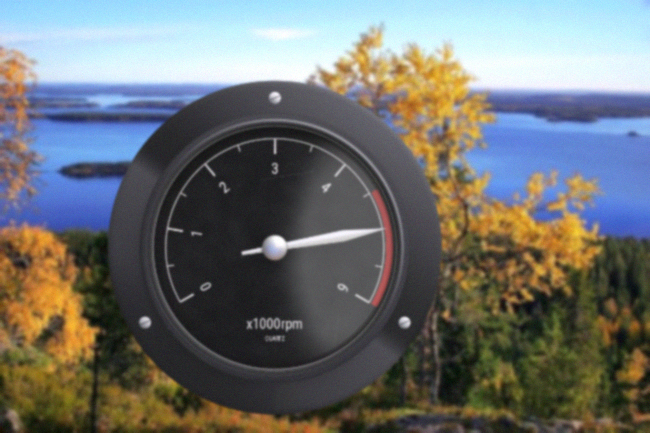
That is 5000 rpm
